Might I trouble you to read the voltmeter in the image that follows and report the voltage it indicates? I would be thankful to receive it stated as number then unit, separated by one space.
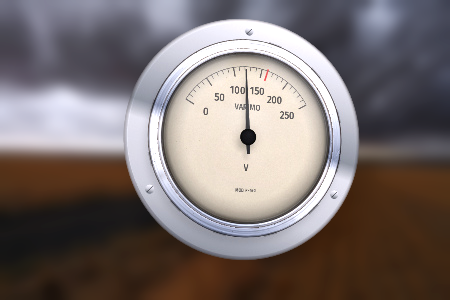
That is 120 V
